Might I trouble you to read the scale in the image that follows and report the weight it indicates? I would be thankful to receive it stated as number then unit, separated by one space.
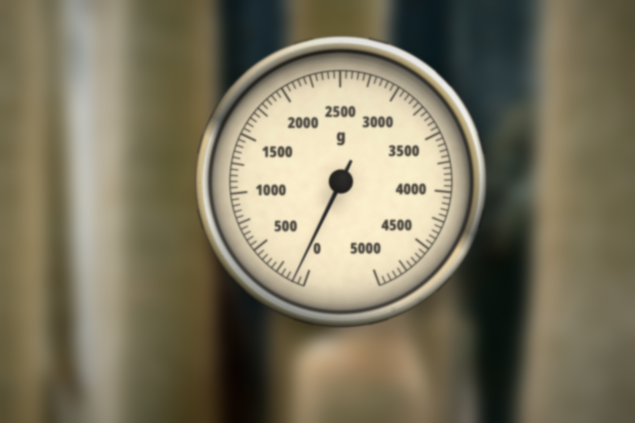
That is 100 g
